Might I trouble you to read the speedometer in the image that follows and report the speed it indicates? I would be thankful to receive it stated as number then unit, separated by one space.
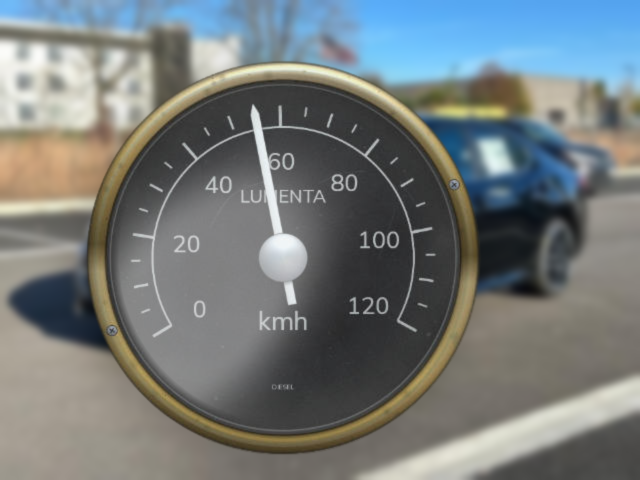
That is 55 km/h
